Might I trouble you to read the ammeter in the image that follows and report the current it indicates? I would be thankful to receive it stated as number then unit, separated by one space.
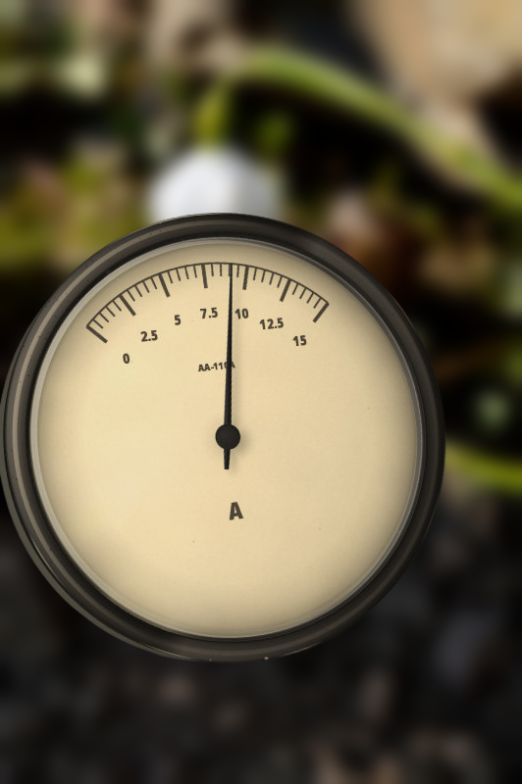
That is 9 A
